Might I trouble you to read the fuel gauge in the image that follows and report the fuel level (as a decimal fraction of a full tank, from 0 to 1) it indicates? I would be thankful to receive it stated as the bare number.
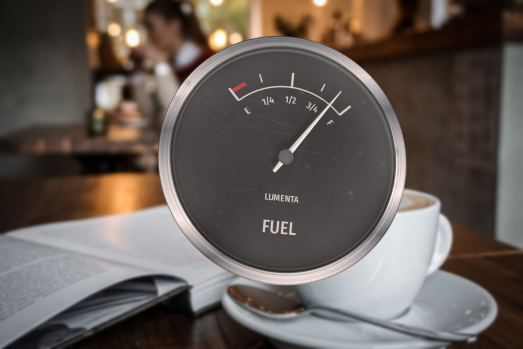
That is 0.875
